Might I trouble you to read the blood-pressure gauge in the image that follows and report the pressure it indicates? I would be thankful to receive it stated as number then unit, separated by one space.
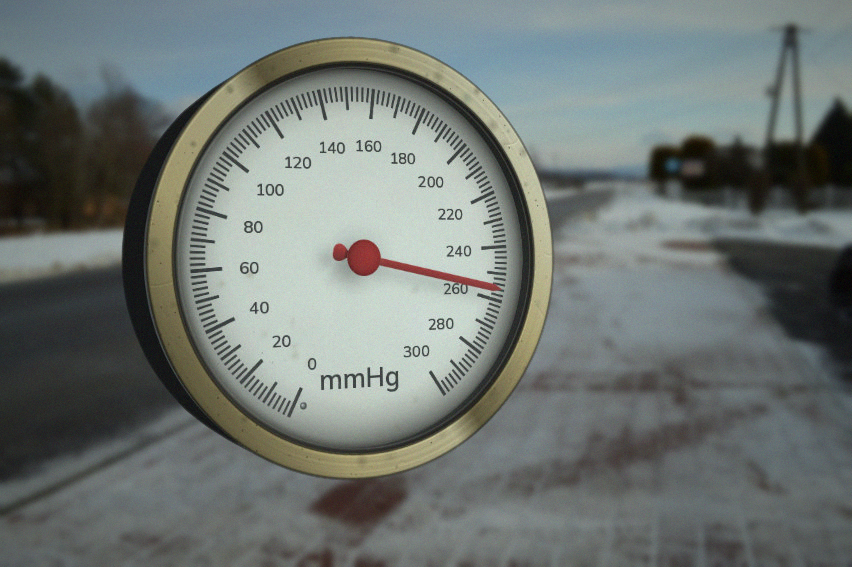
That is 256 mmHg
